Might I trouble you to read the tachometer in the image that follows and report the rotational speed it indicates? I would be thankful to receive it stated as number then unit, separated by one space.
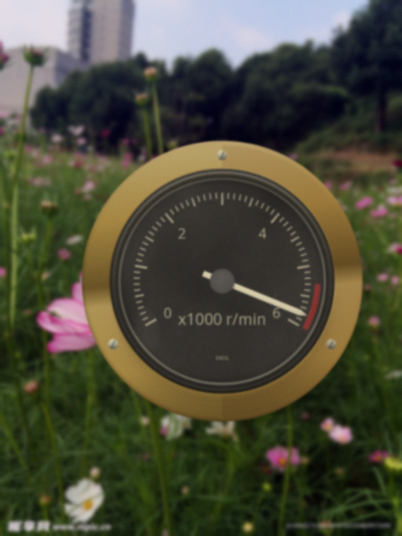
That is 5800 rpm
